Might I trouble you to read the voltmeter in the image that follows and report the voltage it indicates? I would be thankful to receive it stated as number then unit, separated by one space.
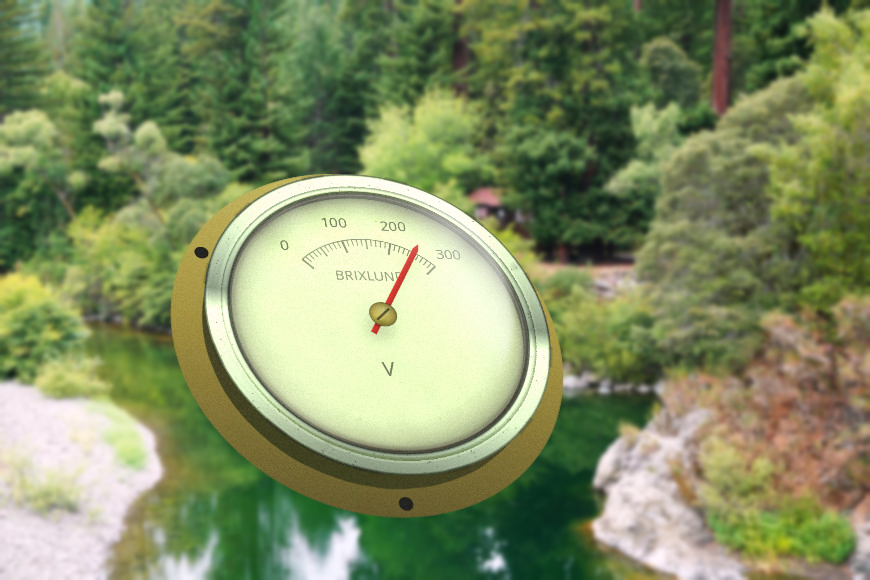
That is 250 V
